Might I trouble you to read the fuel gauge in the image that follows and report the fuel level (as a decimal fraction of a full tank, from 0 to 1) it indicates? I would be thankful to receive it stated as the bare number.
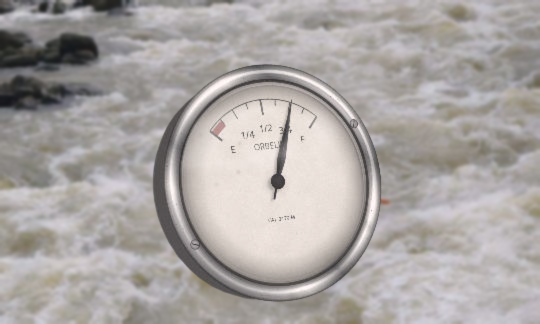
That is 0.75
